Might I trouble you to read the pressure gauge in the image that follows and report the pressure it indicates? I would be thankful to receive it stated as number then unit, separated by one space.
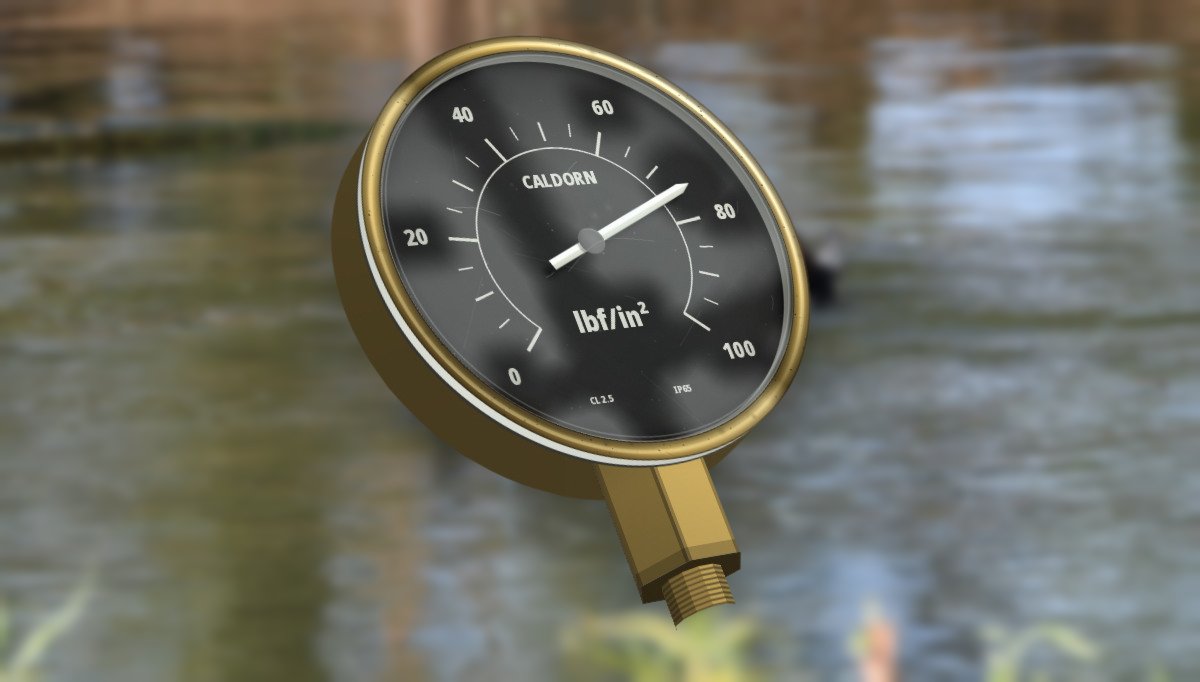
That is 75 psi
